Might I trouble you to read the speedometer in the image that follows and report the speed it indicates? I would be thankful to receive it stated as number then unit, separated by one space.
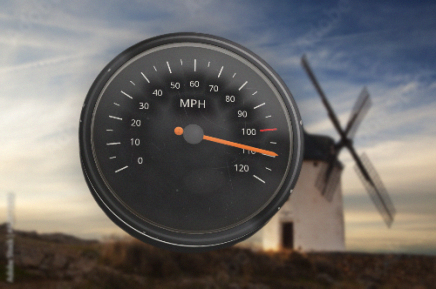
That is 110 mph
